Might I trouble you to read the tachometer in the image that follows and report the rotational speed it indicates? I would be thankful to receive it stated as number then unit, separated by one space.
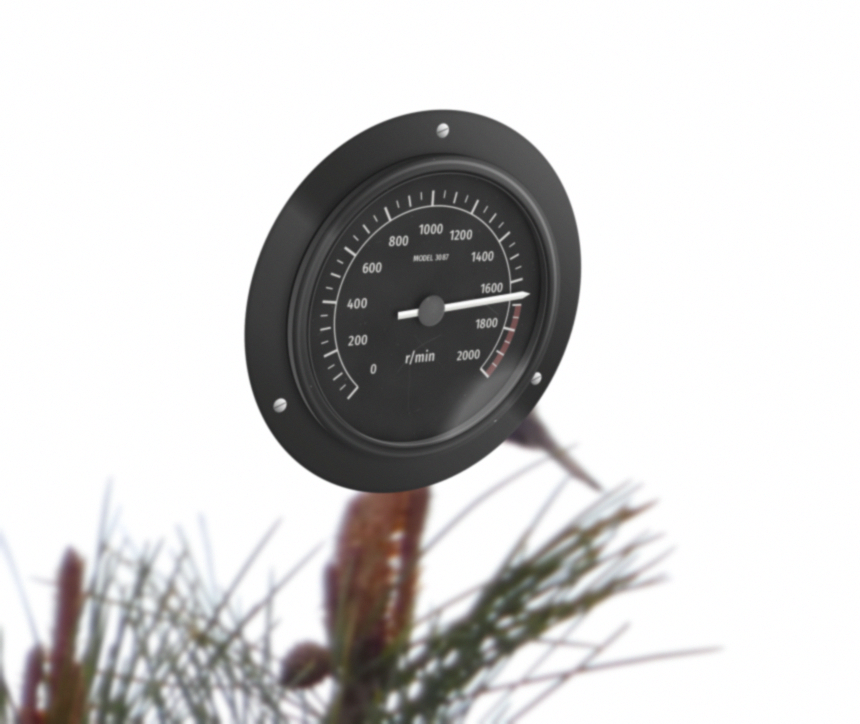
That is 1650 rpm
